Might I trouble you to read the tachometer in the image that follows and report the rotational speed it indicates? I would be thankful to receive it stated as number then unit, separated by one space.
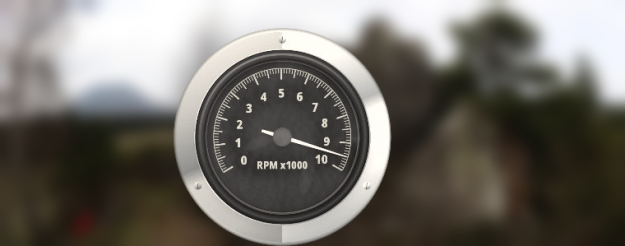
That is 9500 rpm
